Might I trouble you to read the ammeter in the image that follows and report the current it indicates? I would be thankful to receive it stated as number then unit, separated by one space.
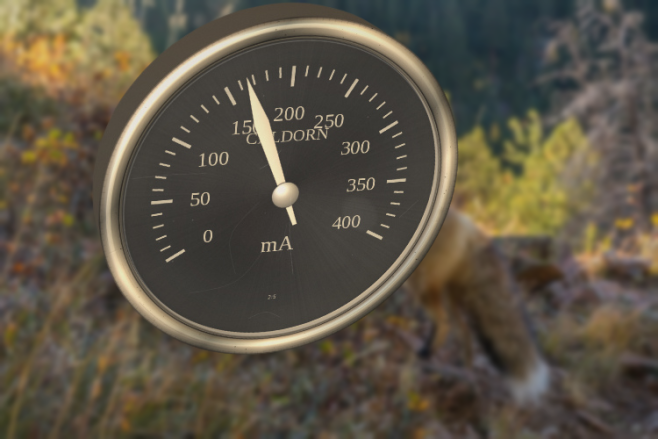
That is 165 mA
